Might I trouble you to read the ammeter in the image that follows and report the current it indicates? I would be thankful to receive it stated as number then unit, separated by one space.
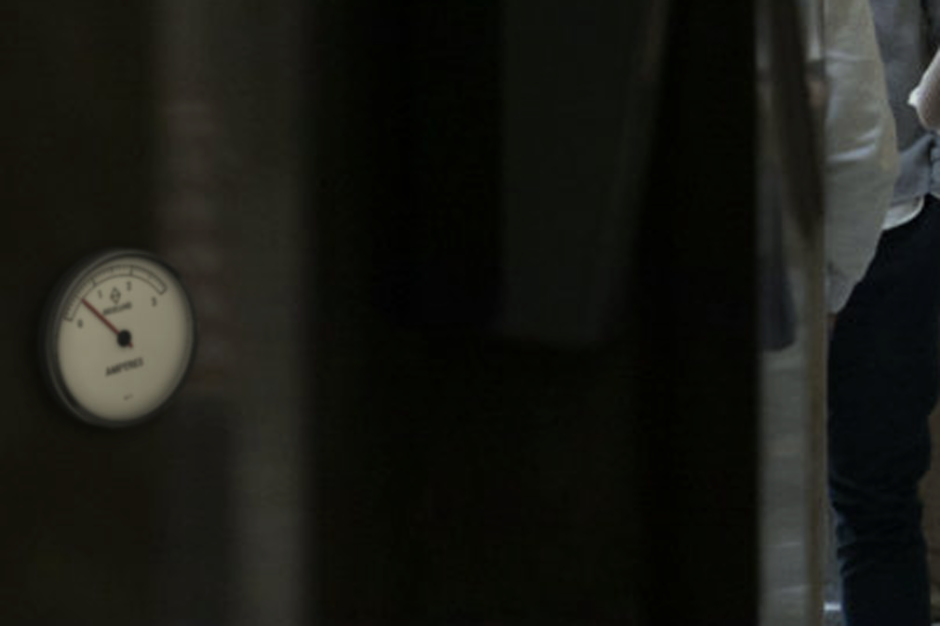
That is 0.5 A
